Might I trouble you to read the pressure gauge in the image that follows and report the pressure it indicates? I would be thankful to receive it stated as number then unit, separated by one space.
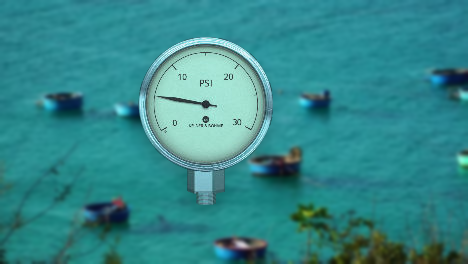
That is 5 psi
